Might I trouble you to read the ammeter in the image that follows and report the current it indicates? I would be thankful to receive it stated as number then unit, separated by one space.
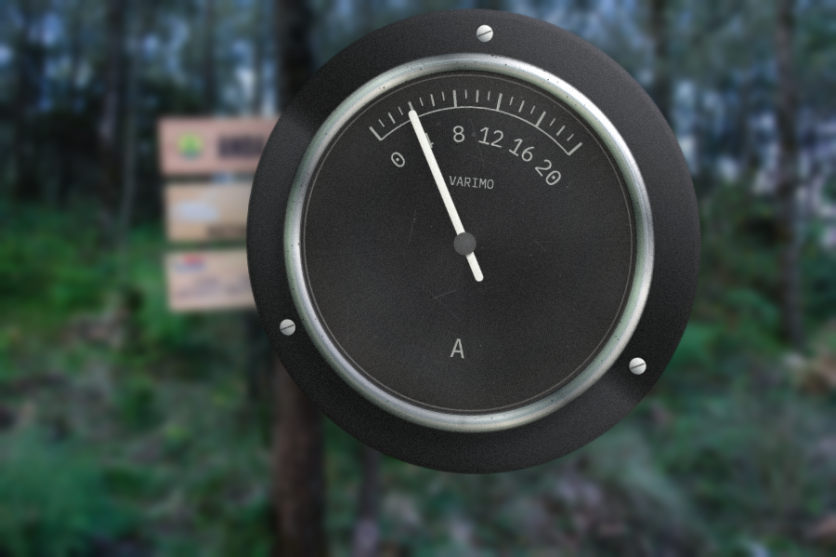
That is 4 A
